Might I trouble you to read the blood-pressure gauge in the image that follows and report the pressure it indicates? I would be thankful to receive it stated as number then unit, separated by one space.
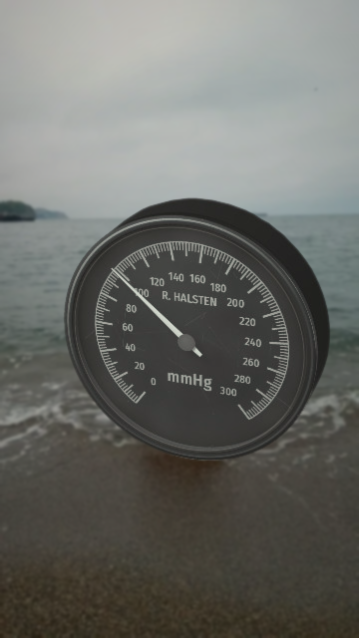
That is 100 mmHg
